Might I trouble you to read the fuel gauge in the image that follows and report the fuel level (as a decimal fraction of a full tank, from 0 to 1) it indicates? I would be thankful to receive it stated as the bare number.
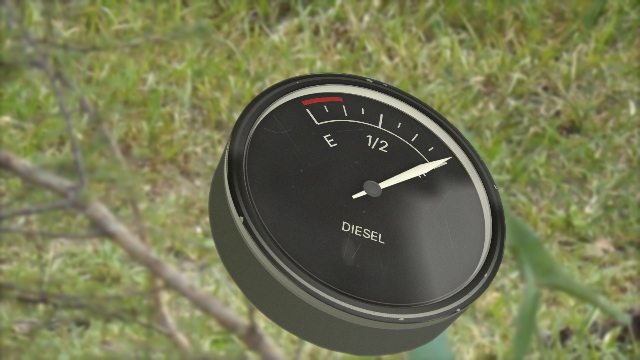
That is 1
